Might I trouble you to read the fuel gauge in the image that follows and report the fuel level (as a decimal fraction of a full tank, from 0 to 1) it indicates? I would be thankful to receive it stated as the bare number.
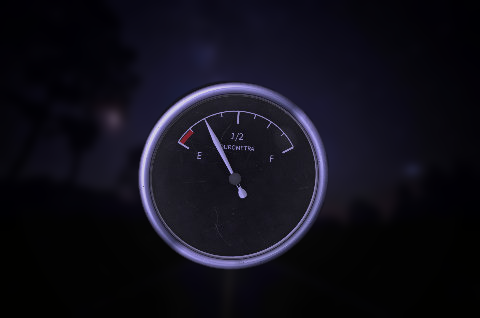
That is 0.25
